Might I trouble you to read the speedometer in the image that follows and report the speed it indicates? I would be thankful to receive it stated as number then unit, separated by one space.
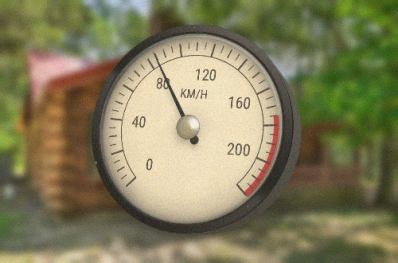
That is 85 km/h
